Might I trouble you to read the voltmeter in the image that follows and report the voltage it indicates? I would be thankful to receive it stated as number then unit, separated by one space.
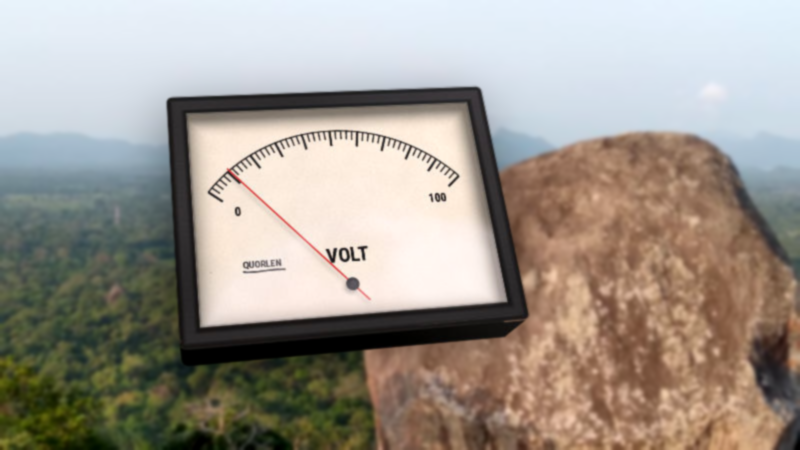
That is 10 V
